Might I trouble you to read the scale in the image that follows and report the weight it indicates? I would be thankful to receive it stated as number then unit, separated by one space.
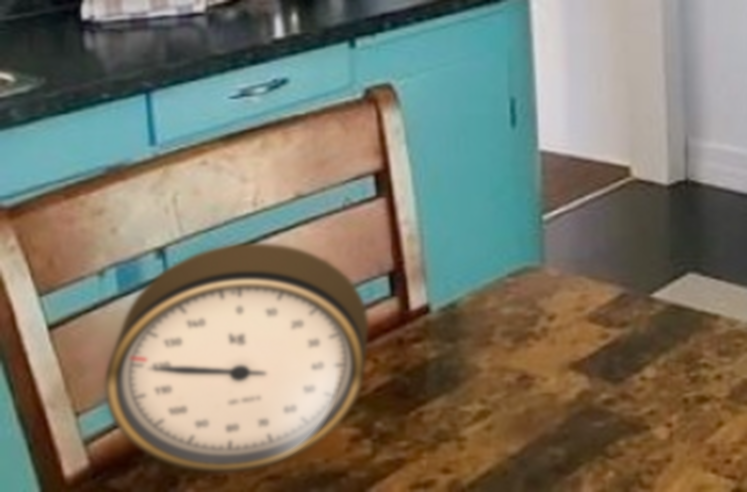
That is 120 kg
